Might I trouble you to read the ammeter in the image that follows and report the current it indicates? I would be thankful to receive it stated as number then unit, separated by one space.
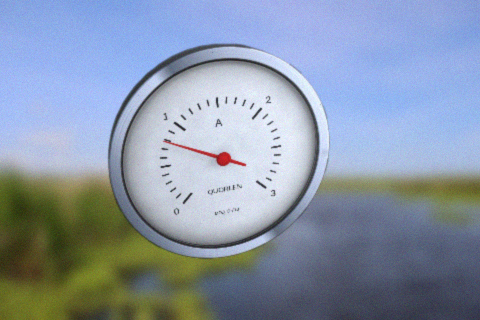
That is 0.8 A
